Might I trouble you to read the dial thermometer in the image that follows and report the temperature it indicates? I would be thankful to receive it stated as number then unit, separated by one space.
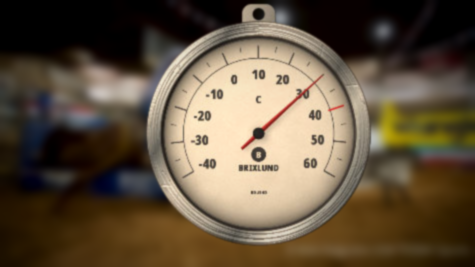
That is 30 °C
